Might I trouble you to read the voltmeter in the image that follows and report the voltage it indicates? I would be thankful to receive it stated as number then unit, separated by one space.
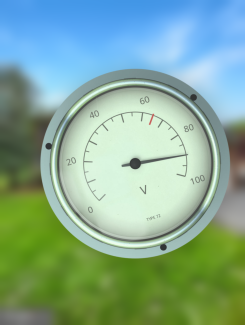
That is 90 V
